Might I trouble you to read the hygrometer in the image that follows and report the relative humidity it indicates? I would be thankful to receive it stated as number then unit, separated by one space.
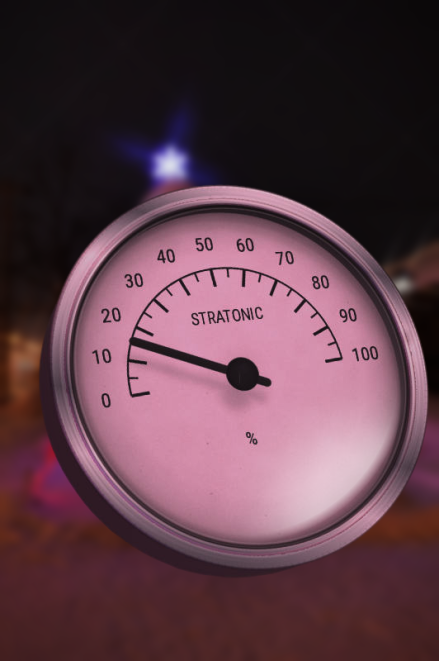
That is 15 %
